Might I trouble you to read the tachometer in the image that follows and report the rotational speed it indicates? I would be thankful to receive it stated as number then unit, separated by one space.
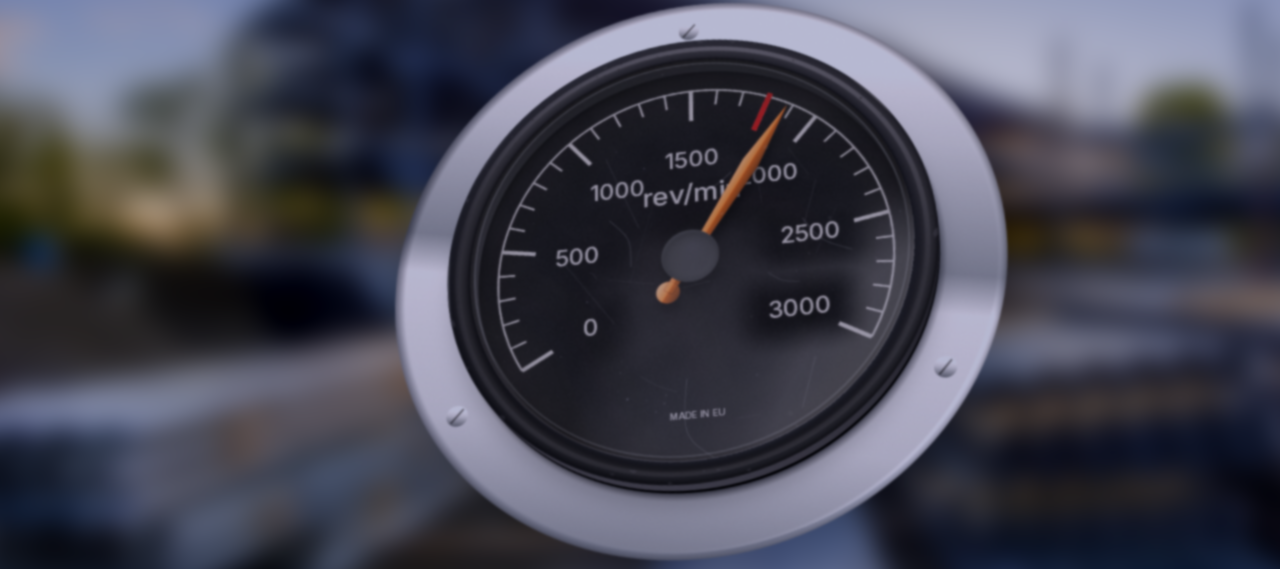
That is 1900 rpm
